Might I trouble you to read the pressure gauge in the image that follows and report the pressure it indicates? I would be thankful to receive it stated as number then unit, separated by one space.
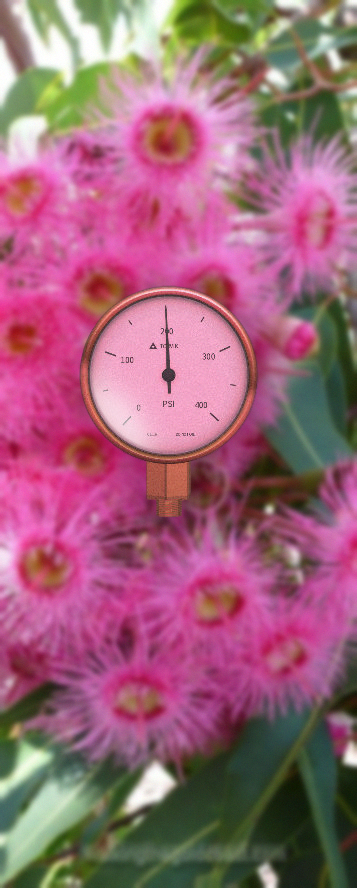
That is 200 psi
